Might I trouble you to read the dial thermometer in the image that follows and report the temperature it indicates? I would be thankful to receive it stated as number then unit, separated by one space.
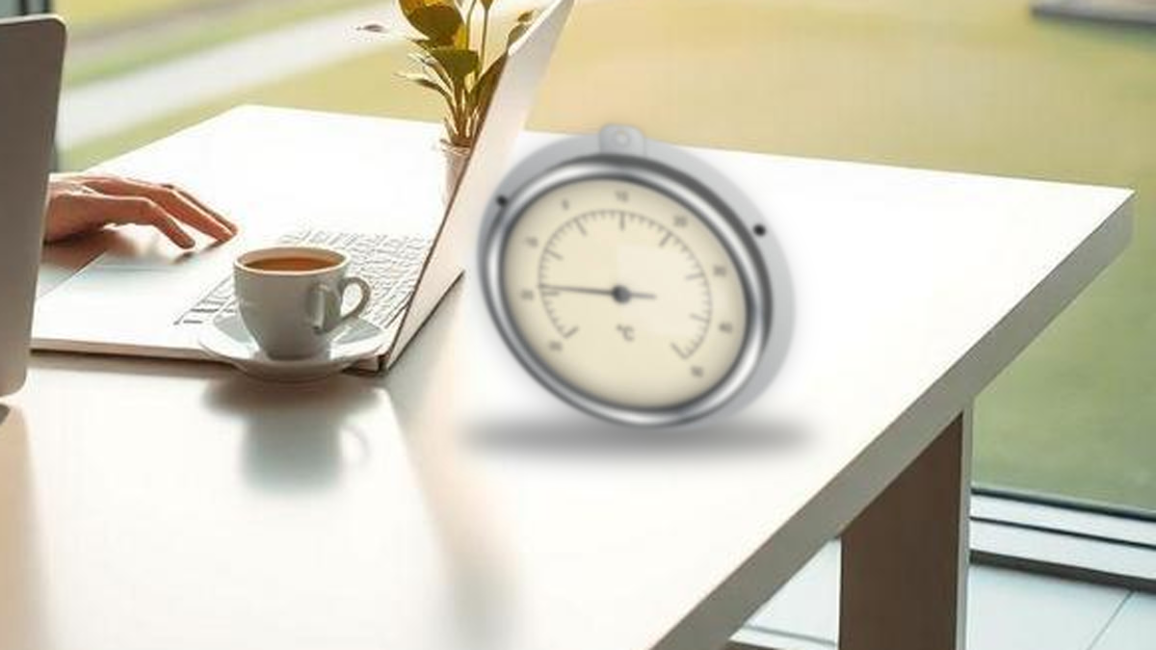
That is -18 °C
